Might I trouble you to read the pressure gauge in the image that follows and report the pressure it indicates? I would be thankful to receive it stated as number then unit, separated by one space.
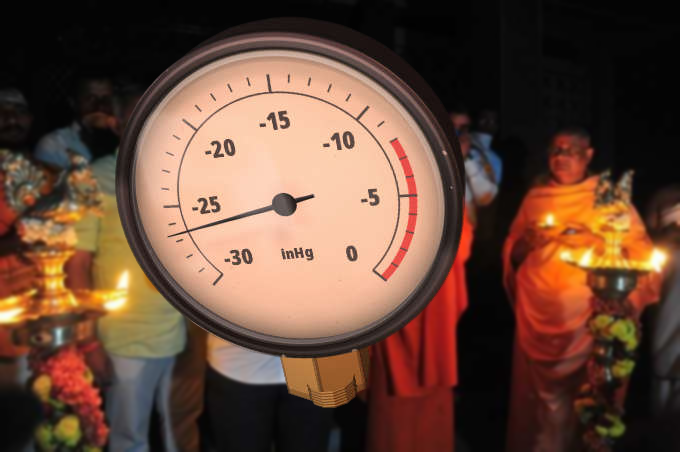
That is -26.5 inHg
